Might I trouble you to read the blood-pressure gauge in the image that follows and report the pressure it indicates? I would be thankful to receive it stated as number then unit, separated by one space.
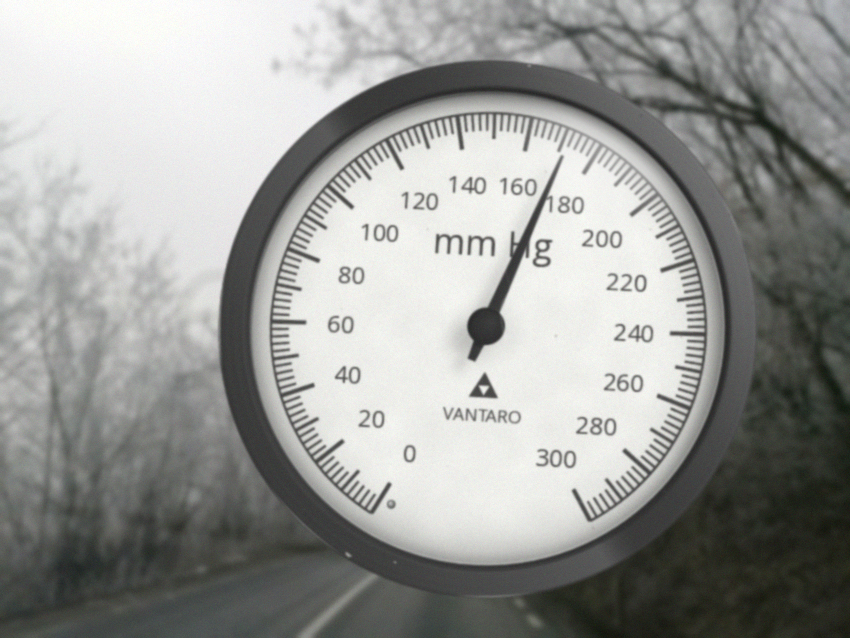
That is 172 mmHg
